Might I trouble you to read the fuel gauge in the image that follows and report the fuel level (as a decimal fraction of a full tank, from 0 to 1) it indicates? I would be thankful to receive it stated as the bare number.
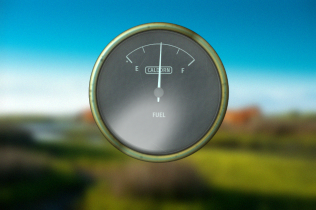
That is 0.5
